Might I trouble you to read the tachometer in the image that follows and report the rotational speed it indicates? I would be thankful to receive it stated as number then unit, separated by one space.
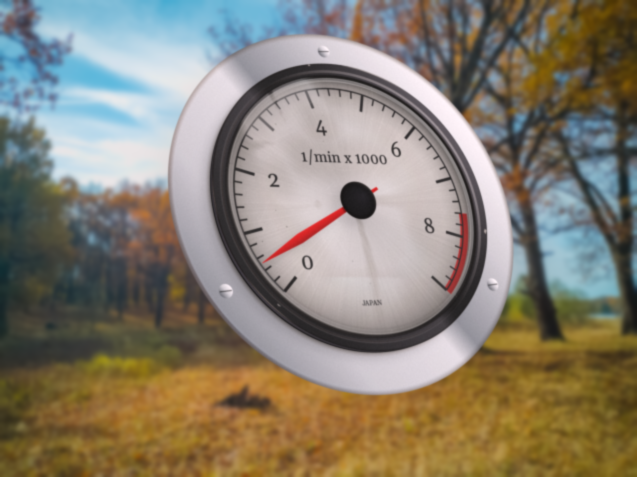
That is 500 rpm
